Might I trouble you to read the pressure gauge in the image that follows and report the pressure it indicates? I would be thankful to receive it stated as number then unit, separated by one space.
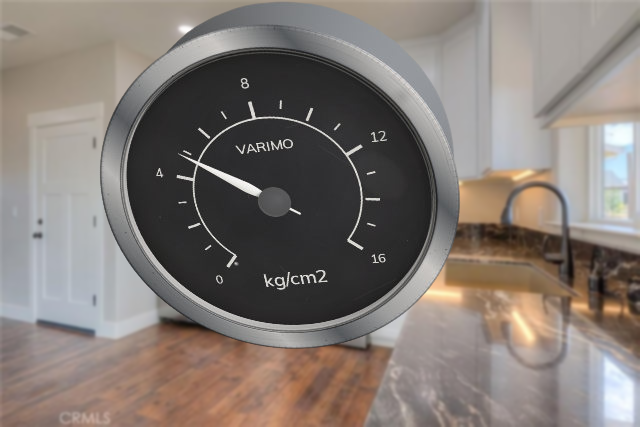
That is 5 kg/cm²
